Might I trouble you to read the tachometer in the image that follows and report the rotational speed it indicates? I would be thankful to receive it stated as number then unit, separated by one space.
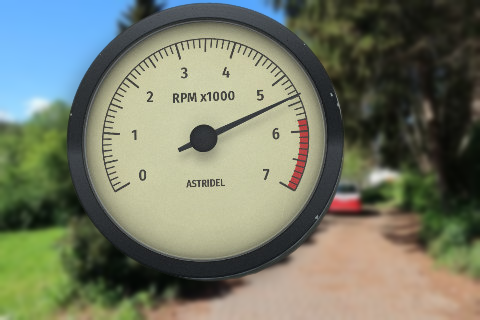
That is 5400 rpm
